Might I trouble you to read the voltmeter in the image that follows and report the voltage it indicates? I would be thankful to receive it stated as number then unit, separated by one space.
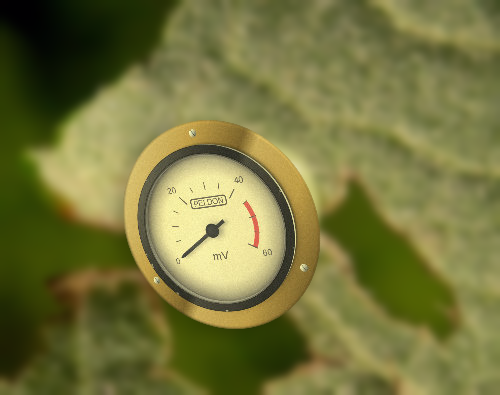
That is 0 mV
